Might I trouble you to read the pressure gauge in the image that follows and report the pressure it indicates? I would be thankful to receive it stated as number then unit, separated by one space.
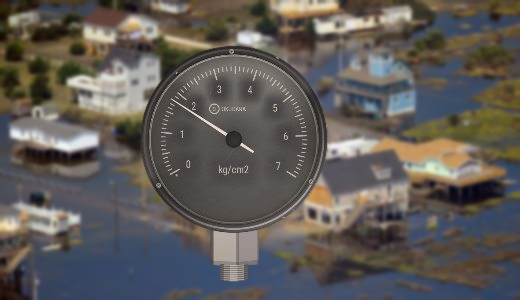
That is 1.8 kg/cm²
